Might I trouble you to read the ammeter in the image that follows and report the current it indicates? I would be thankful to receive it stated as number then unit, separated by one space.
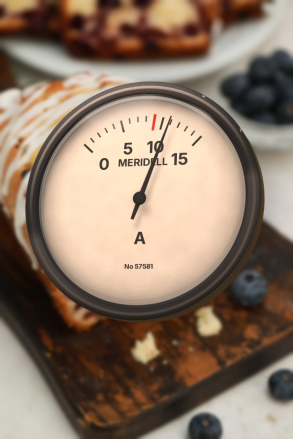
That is 11 A
